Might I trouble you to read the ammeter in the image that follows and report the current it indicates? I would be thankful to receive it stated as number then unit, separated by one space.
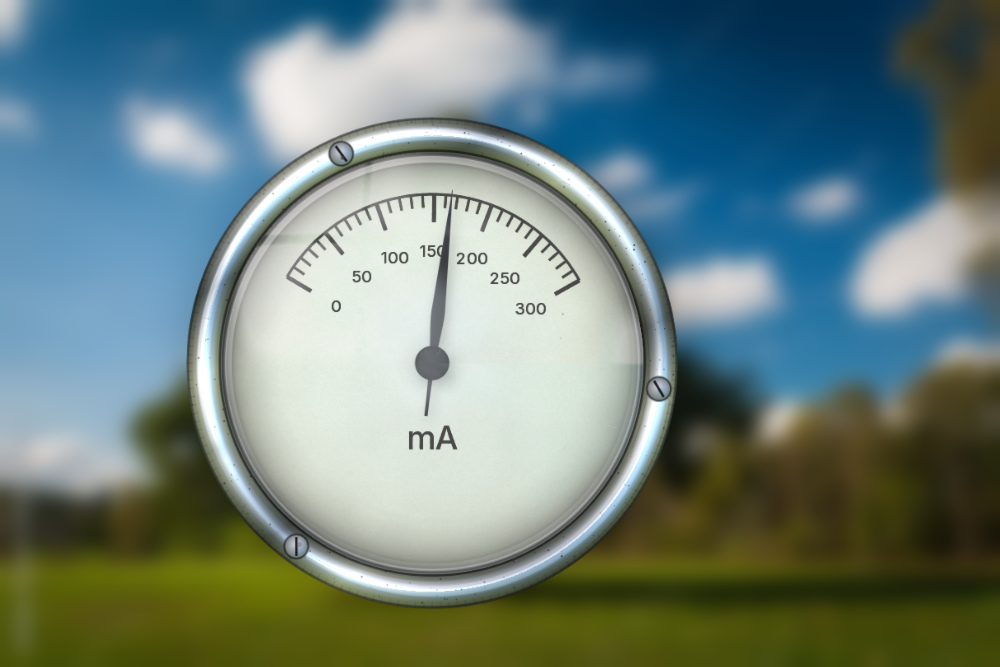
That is 165 mA
